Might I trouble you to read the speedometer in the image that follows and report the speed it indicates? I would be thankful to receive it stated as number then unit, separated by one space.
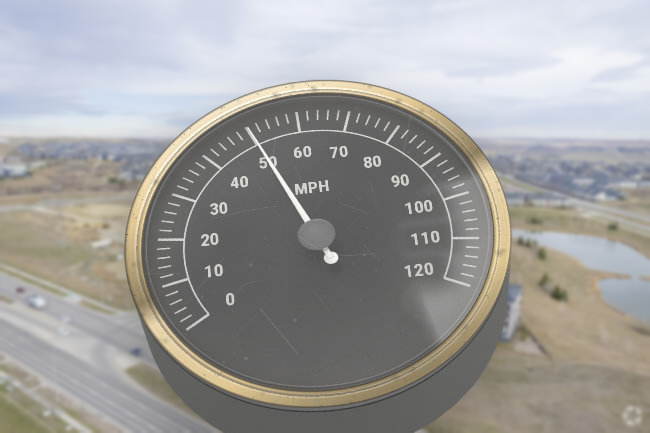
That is 50 mph
